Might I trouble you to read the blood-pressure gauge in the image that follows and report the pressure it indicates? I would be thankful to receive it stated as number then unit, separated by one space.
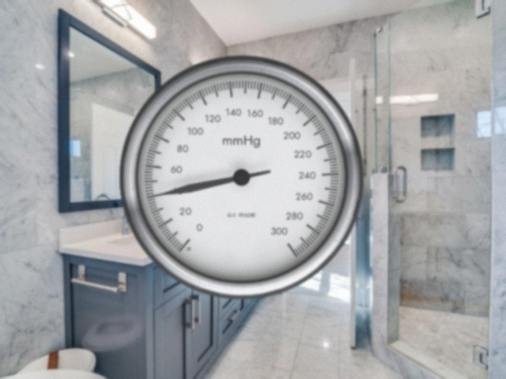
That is 40 mmHg
